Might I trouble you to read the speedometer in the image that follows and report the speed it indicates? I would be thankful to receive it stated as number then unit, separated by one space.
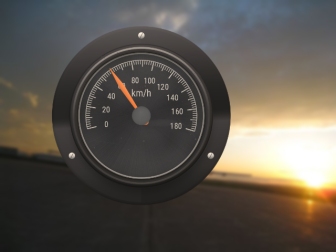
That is 60 km/h
